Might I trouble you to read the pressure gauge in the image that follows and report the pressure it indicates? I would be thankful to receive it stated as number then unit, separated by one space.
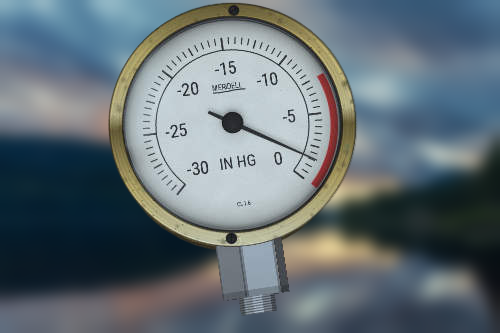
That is -1.5 inHg
